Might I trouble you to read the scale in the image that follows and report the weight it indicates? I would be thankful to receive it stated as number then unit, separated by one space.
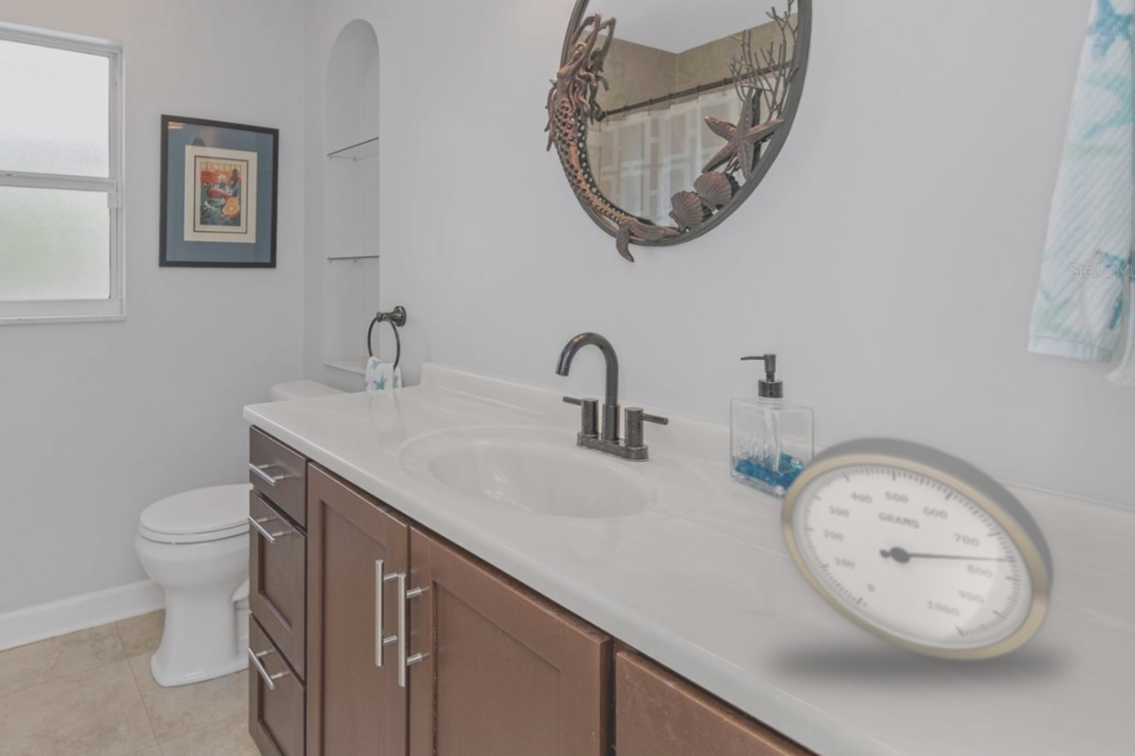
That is 750 g
